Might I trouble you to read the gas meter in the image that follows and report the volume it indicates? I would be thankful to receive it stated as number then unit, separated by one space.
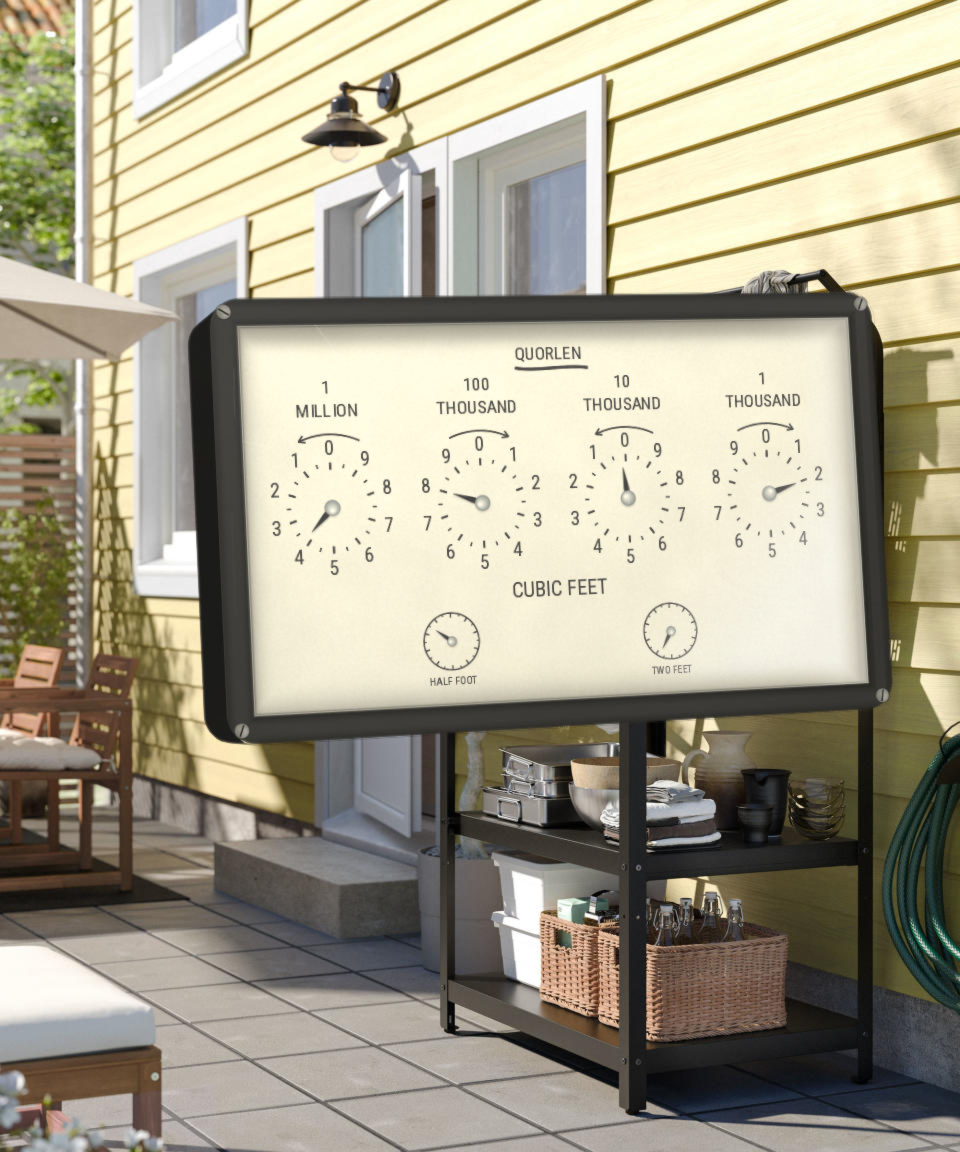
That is 380200 ft³
